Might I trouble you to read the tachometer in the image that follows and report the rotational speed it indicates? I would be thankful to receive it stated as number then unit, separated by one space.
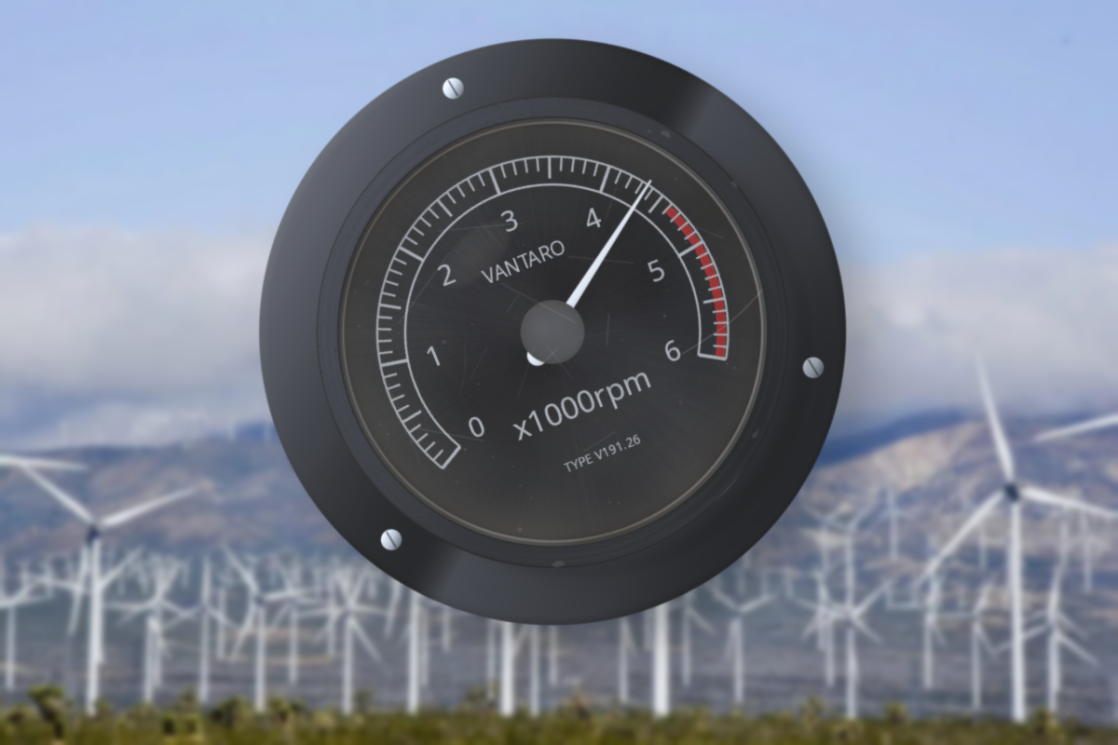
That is 4350 rpm
